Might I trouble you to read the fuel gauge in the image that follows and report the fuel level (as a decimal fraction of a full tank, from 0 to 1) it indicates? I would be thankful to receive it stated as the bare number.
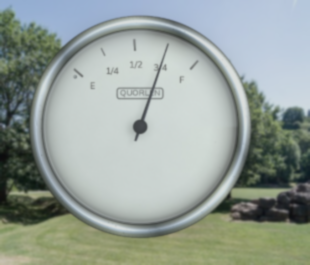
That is 0.75
